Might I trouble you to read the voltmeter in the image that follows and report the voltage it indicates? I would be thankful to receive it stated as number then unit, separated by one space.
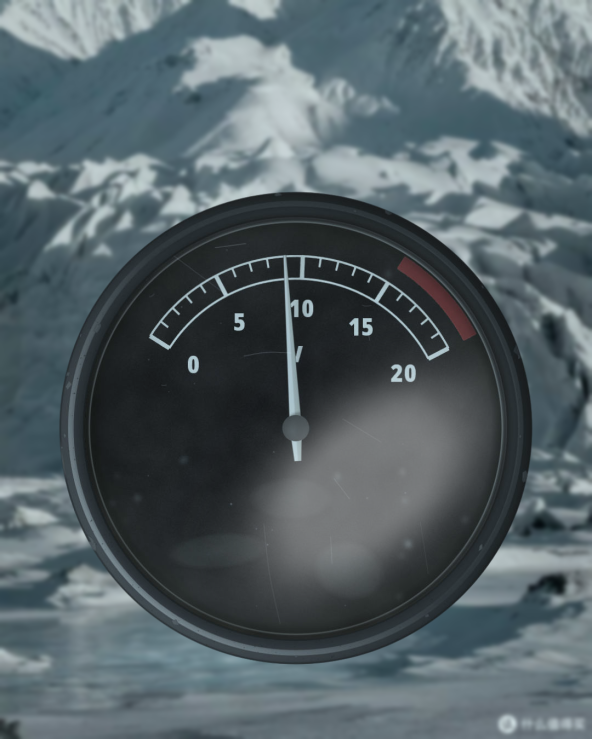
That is 9 V
